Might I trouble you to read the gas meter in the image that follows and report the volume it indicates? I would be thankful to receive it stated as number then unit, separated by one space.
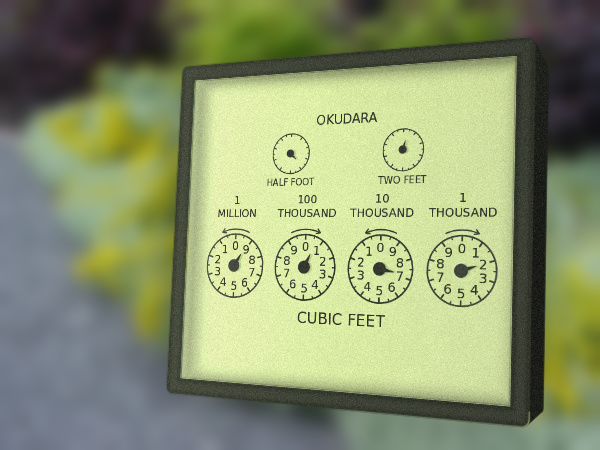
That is 907200 ft³
